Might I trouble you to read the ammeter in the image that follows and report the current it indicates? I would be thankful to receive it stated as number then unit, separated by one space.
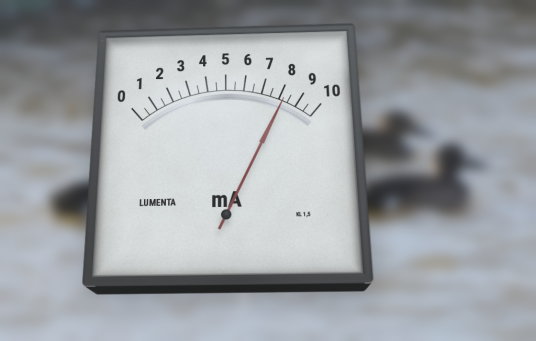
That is 8.25 mA
